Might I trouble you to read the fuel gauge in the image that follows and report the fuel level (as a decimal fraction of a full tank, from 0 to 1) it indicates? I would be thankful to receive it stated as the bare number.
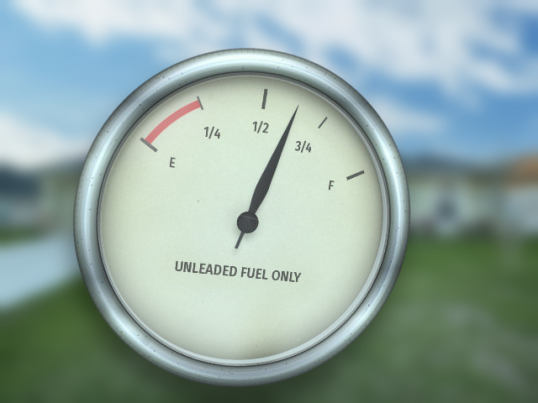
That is 0.625
